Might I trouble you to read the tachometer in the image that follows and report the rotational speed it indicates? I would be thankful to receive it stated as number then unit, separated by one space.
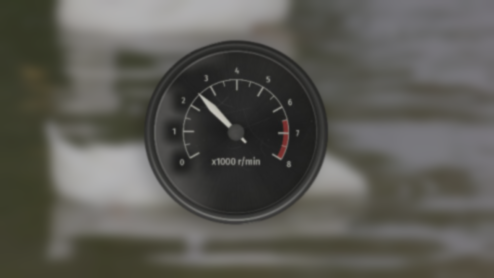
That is 2500 rpm
